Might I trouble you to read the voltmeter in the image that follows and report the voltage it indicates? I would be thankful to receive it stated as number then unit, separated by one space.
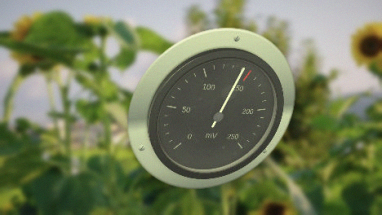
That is 140 mV
